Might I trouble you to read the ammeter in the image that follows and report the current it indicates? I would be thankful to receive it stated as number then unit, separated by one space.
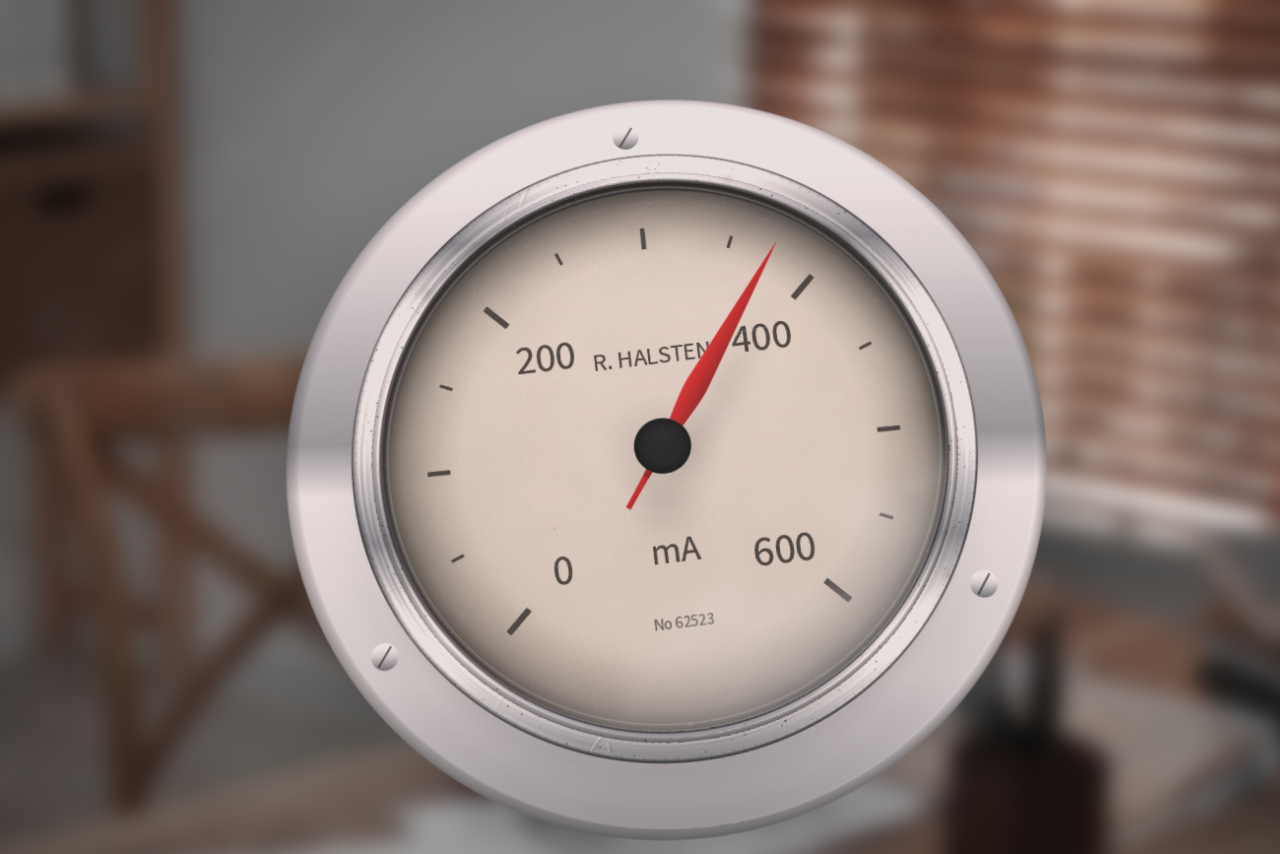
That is 375 mA
